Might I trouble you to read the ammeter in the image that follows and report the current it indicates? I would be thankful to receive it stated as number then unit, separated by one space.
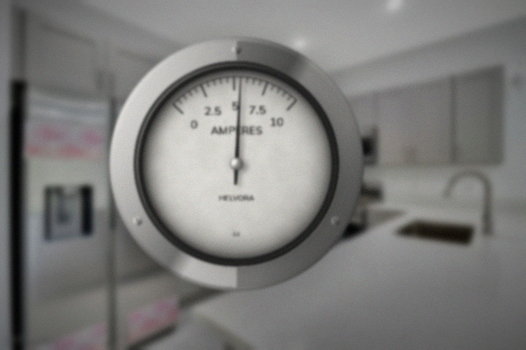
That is 5.5 A
